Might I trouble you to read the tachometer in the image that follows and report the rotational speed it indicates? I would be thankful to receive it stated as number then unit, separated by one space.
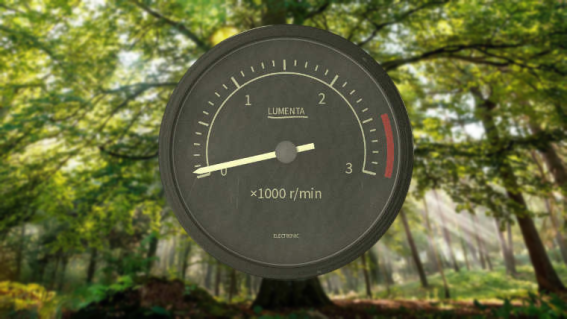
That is 50 rpm
